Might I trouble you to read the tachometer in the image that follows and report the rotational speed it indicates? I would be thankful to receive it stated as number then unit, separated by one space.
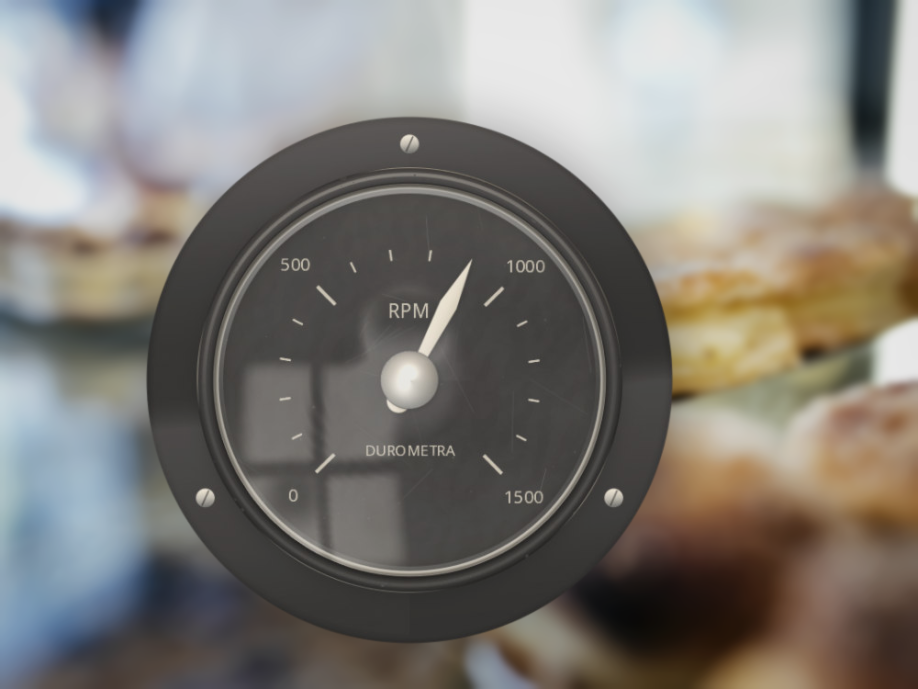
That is 900 rpm
